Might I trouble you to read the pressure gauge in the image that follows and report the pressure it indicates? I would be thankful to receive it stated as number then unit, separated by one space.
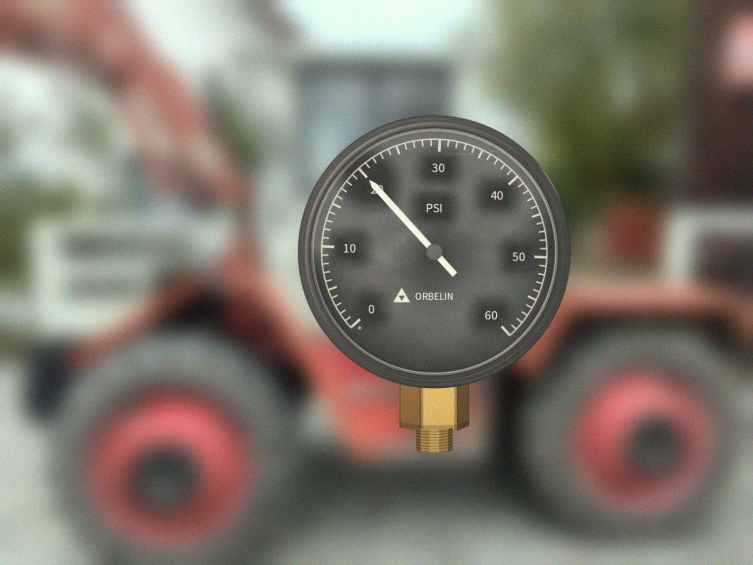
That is 20 psi
